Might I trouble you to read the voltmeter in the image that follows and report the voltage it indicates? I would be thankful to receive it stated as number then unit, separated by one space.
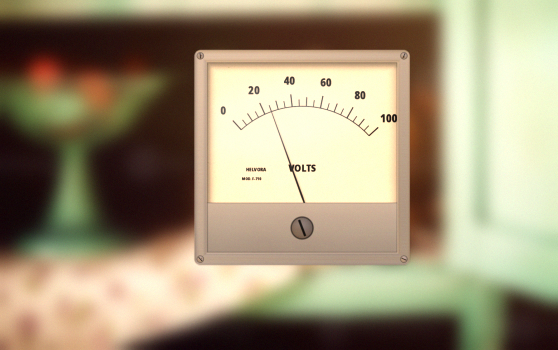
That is 25 V
